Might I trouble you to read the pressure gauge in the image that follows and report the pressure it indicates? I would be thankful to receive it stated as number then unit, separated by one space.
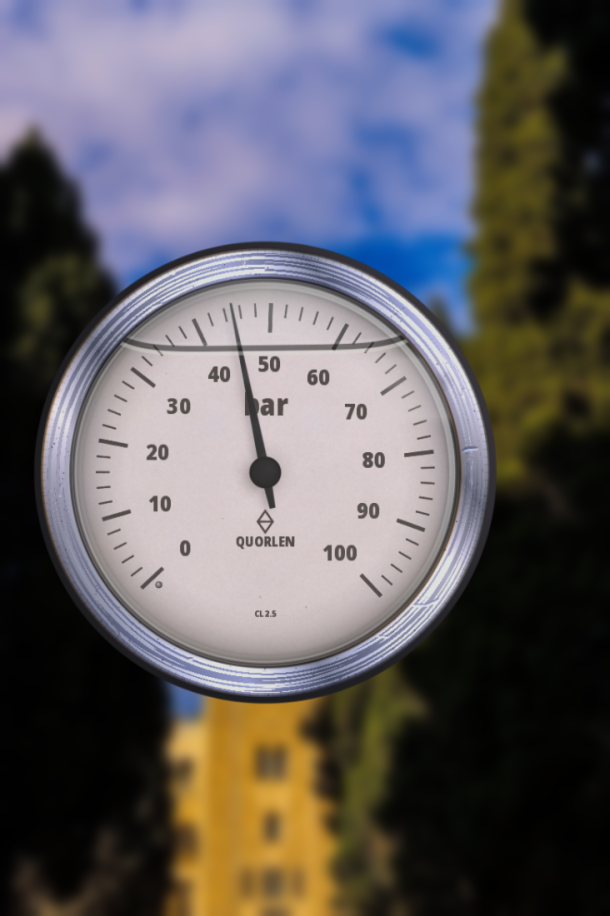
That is 45 bar
